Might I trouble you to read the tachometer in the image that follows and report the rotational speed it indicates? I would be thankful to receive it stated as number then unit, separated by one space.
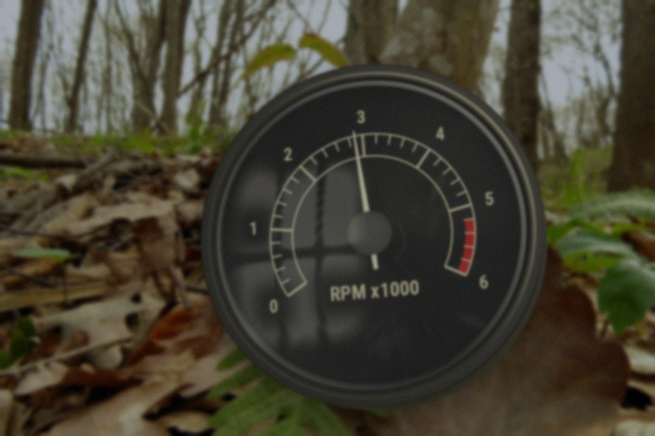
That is 2900 rpm
